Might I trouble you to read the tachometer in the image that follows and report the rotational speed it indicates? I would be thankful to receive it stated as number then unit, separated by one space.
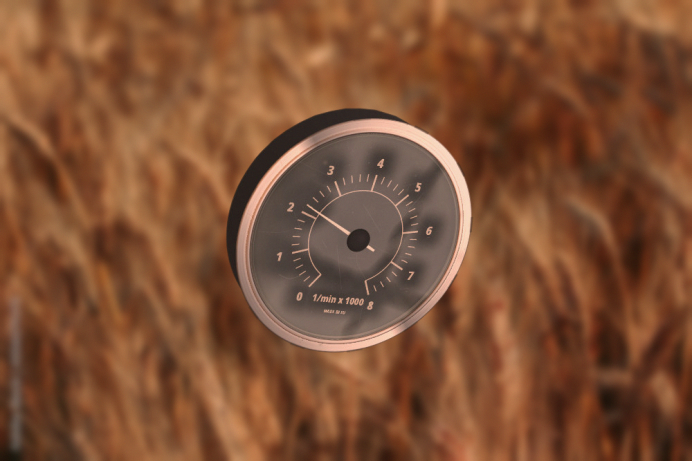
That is 2200 rpm
